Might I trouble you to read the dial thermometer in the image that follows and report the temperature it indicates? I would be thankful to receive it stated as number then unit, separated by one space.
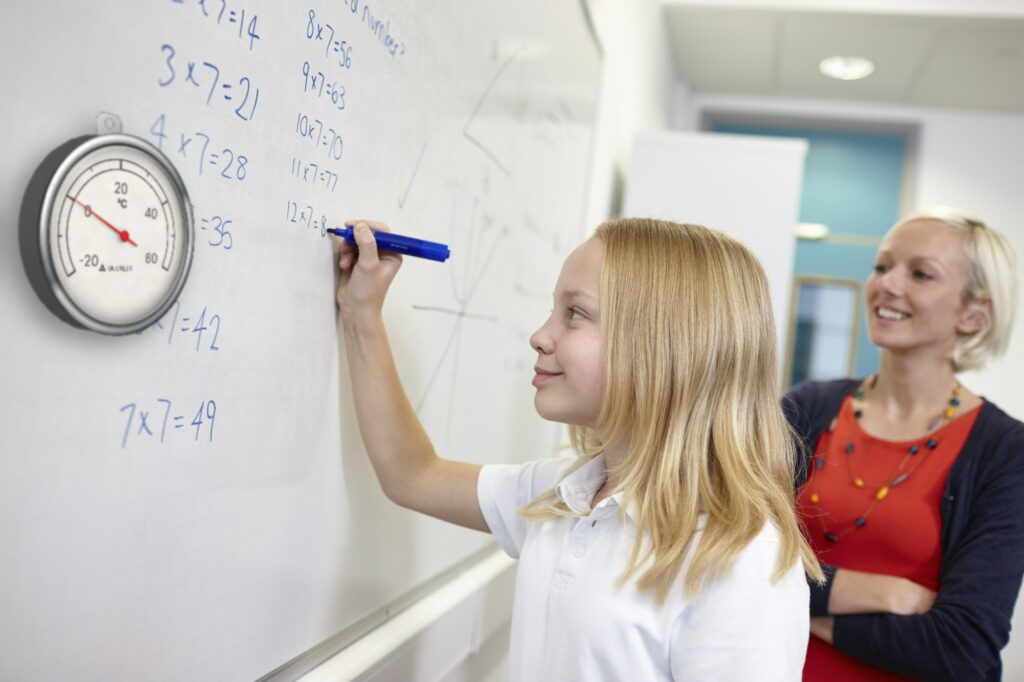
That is 0 °C
